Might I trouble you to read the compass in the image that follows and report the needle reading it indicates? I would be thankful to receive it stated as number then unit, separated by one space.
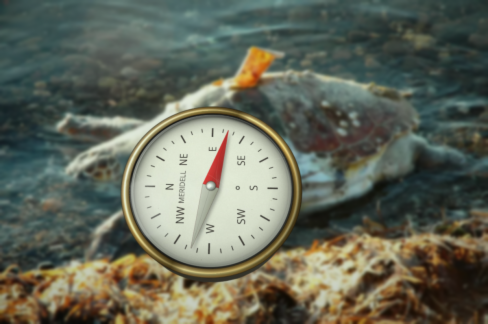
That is 105 °
